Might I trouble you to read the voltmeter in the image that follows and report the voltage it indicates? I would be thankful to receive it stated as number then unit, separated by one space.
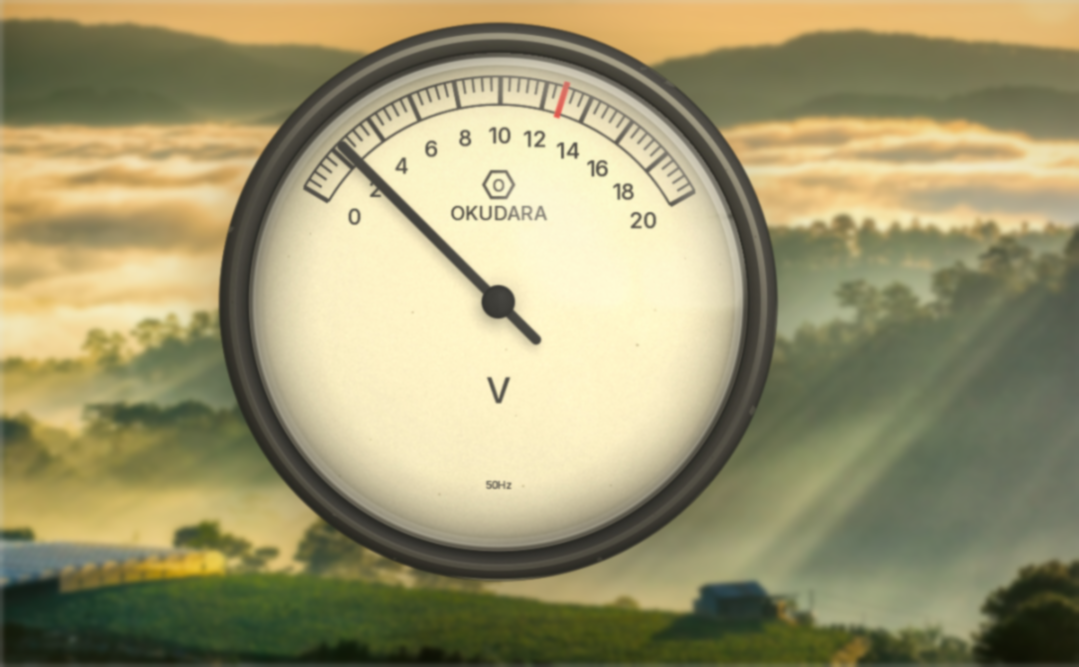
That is 2.4 V
